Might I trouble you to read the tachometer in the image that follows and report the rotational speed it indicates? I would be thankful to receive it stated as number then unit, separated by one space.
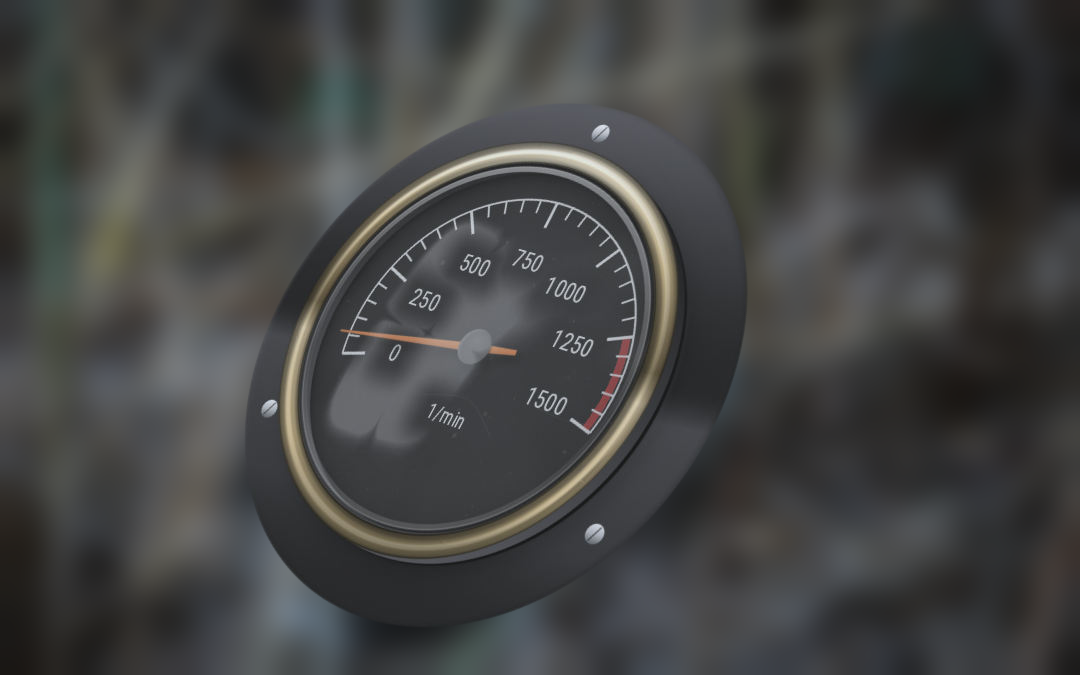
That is 50 rpm
